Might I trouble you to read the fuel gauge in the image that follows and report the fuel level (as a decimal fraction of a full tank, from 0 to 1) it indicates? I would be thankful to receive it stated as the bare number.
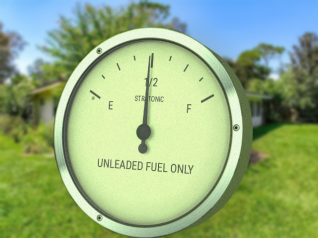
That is 0.5
